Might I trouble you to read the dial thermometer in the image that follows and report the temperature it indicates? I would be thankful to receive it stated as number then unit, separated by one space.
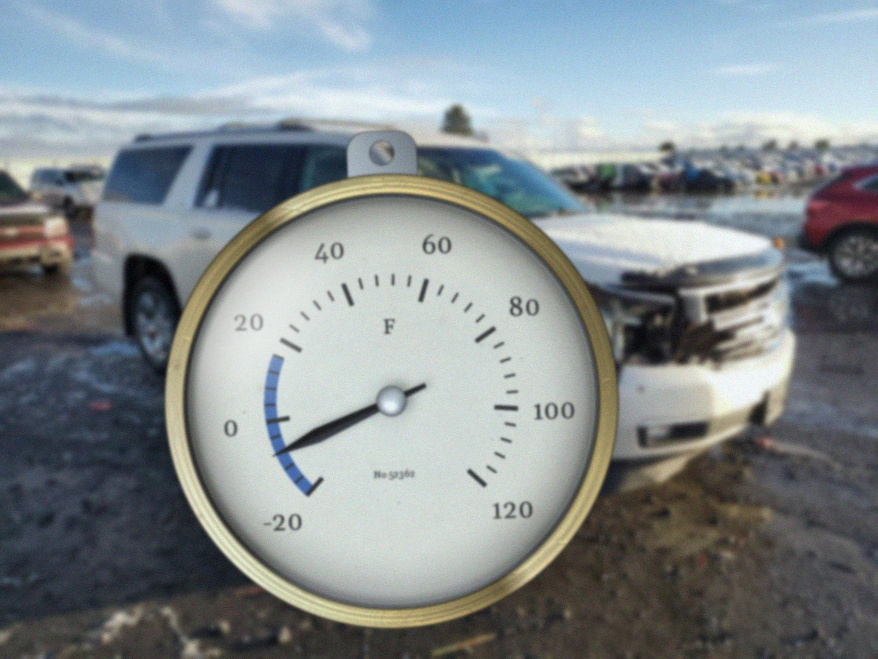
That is -8 °F
